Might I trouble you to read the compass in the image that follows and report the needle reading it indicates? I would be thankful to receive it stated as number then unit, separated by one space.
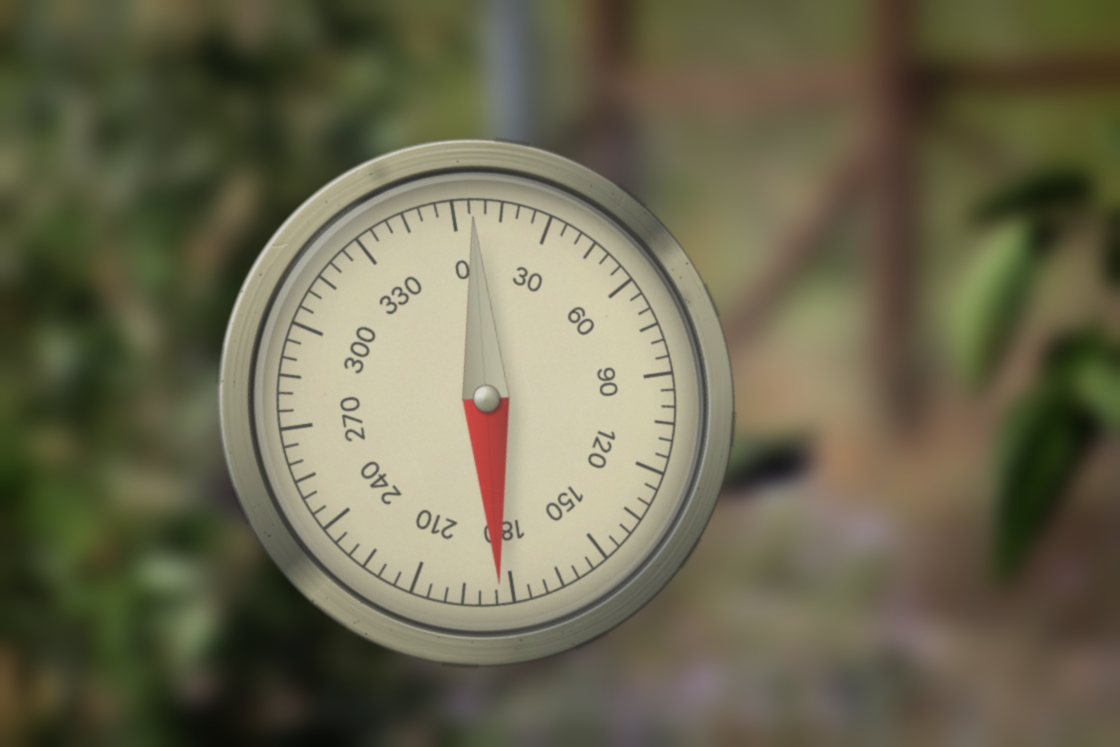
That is 185 °
